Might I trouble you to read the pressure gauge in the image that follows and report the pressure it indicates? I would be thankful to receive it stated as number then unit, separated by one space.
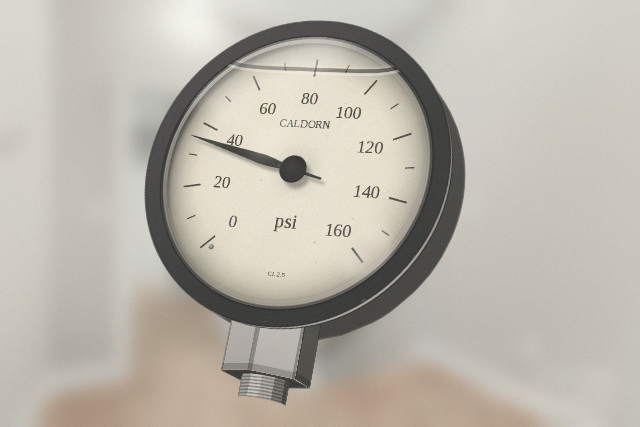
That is 35 psi
